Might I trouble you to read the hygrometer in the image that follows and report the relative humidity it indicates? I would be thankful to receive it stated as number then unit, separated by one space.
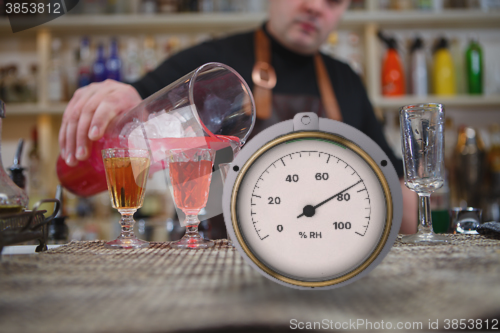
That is 76 %
